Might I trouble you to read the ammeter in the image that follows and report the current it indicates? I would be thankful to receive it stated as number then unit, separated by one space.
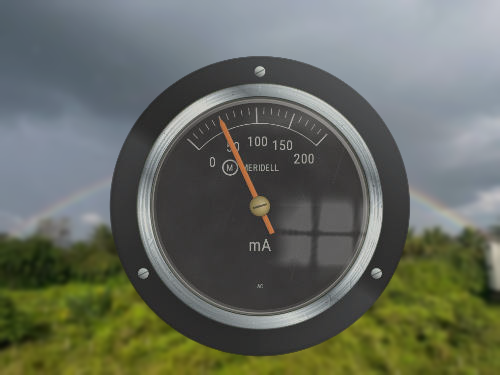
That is 50 mA
